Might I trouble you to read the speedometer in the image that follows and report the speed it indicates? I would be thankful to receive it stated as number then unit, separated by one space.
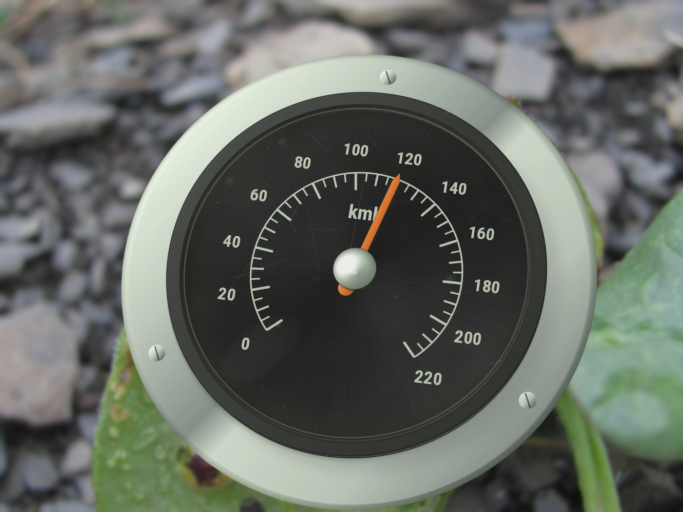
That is 120 km/h
